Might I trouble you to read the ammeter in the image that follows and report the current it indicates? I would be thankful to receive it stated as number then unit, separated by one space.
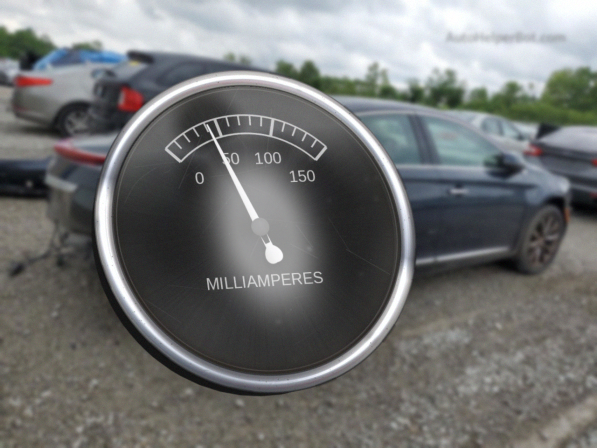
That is 40 mA
